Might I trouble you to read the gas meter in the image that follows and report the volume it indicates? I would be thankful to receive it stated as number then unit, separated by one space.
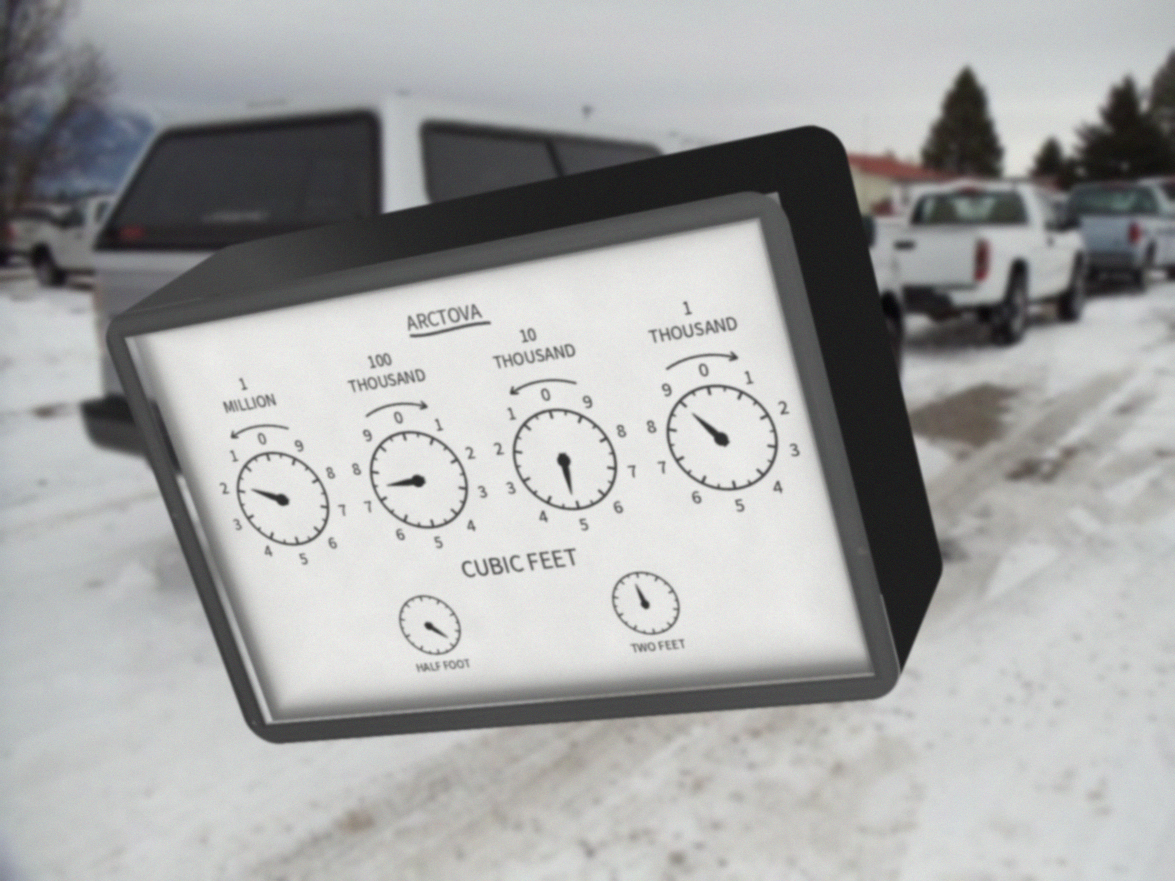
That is 174900 ft³
